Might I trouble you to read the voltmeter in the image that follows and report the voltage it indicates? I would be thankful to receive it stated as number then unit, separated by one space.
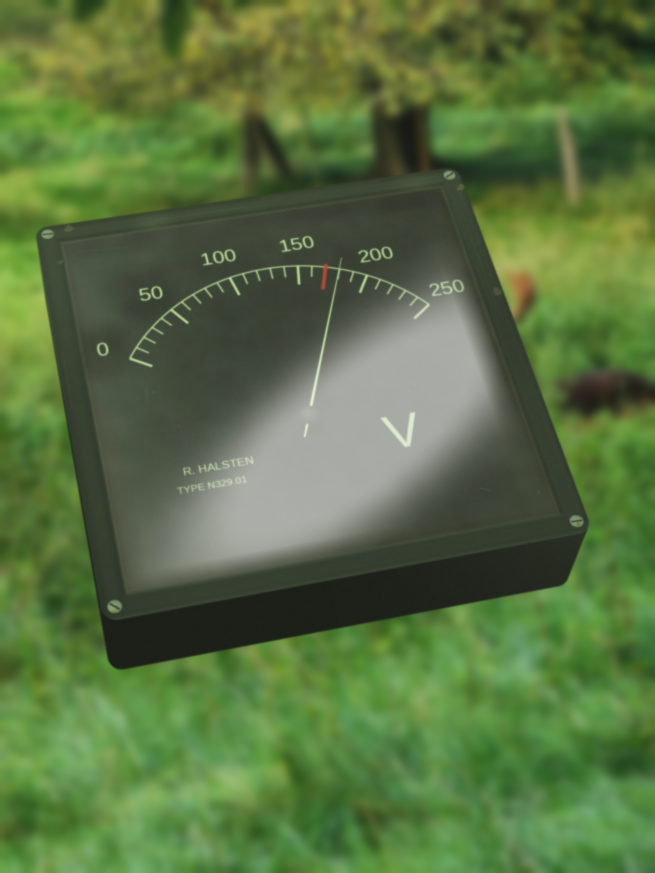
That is 180 V
